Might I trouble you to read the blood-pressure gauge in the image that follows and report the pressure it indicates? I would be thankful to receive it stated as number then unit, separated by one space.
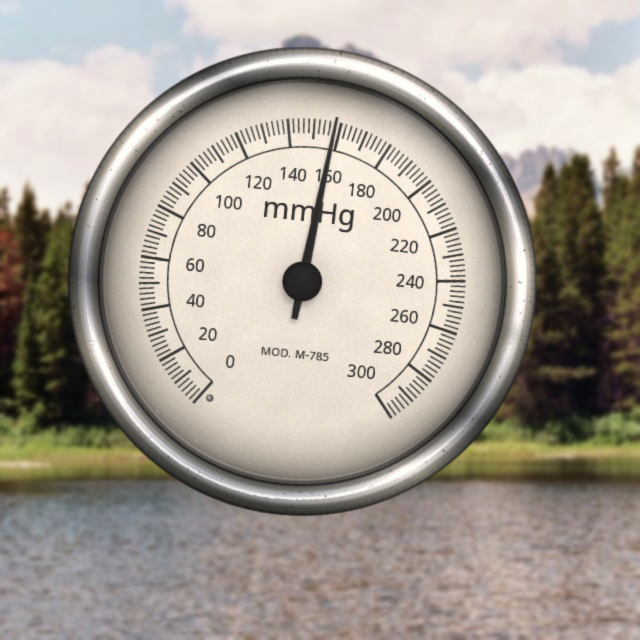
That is 158 mmHg
